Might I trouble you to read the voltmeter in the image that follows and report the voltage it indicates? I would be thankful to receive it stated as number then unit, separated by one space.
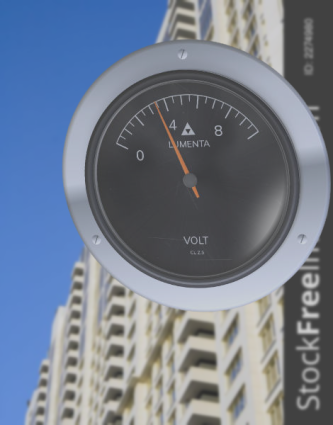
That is 3.5 V
